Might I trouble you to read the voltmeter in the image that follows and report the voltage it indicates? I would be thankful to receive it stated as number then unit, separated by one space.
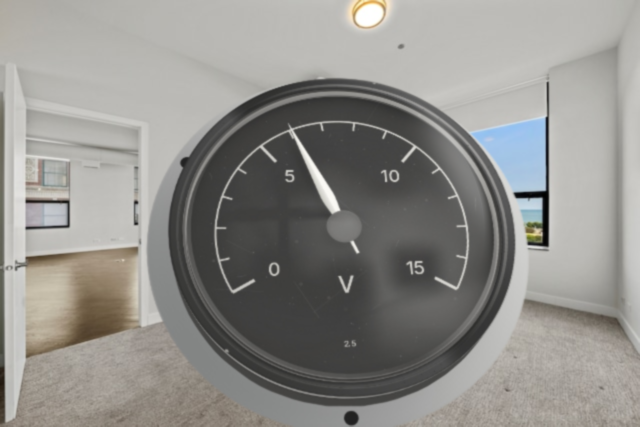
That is 6 V
